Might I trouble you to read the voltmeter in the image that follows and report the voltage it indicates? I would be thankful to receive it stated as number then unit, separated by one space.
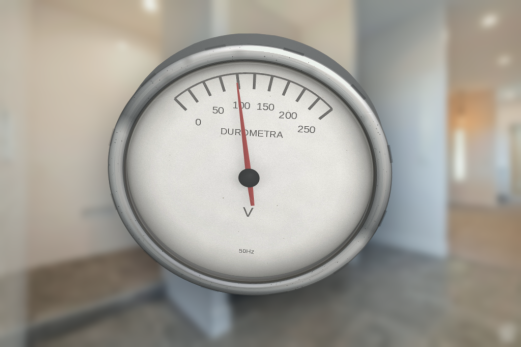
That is 100 V
